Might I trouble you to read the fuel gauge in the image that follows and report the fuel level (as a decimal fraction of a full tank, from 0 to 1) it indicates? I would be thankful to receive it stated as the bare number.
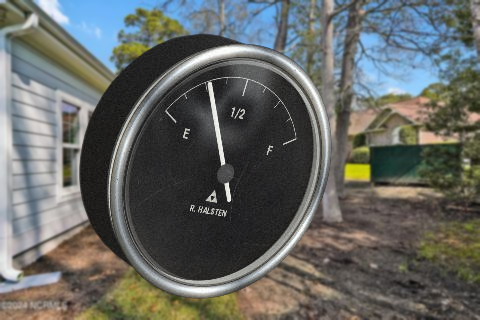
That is 0.25
